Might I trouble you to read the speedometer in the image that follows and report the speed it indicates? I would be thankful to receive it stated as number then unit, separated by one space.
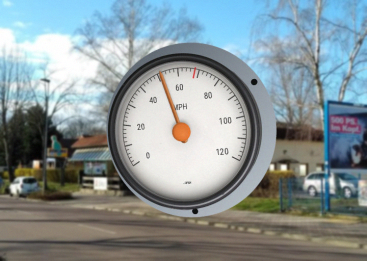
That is 52 mph
